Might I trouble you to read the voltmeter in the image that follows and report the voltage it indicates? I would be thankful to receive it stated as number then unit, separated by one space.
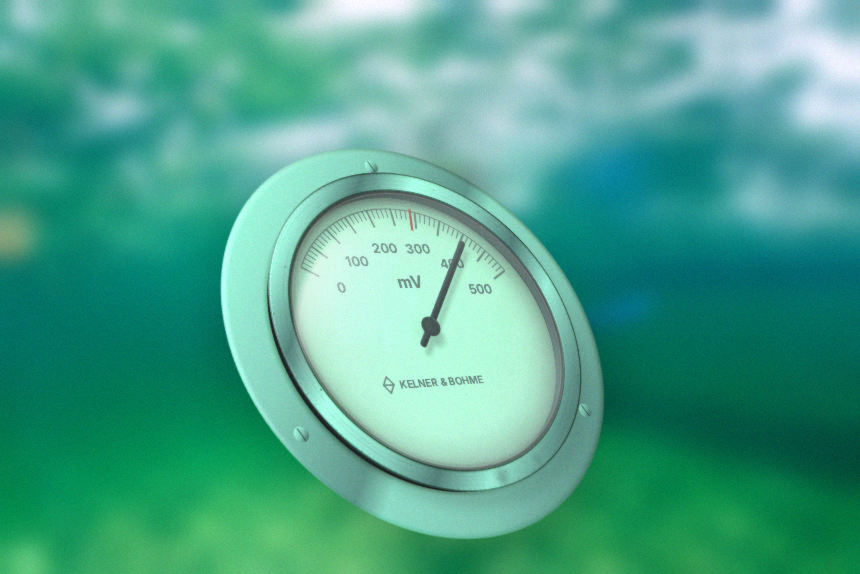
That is 400 mV
